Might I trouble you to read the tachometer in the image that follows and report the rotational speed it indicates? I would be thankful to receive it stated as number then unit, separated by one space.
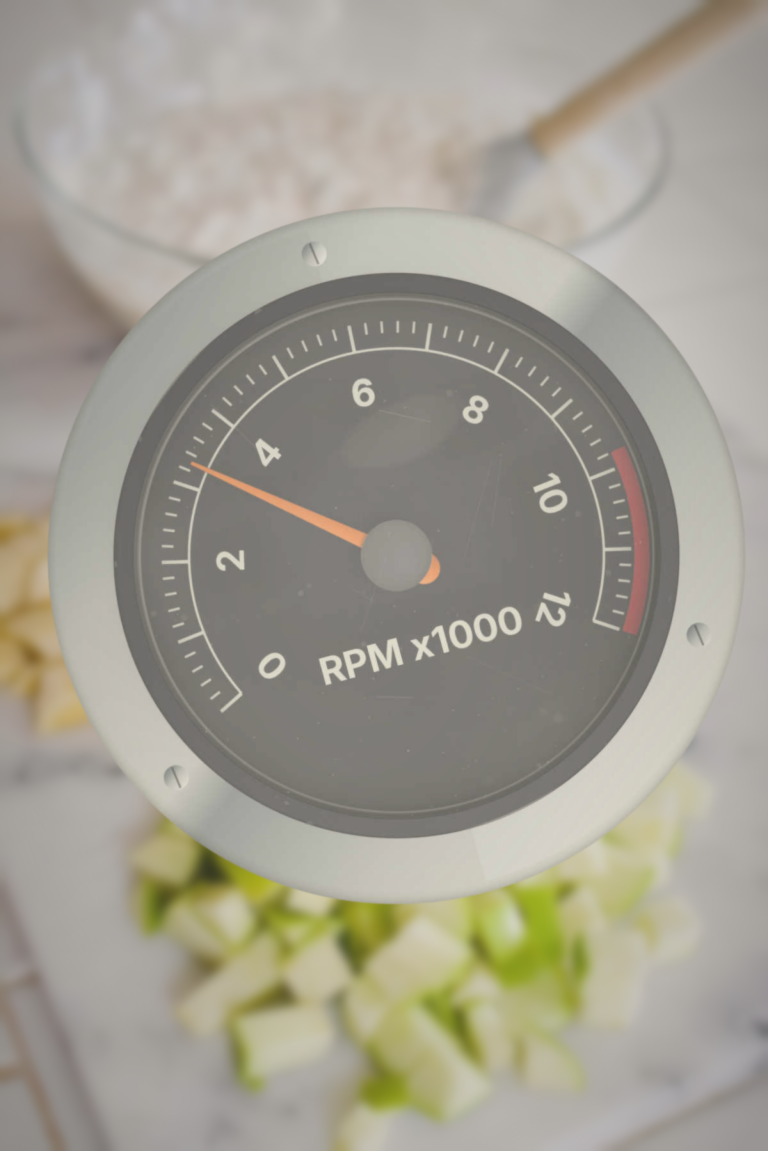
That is 3300 rpm
